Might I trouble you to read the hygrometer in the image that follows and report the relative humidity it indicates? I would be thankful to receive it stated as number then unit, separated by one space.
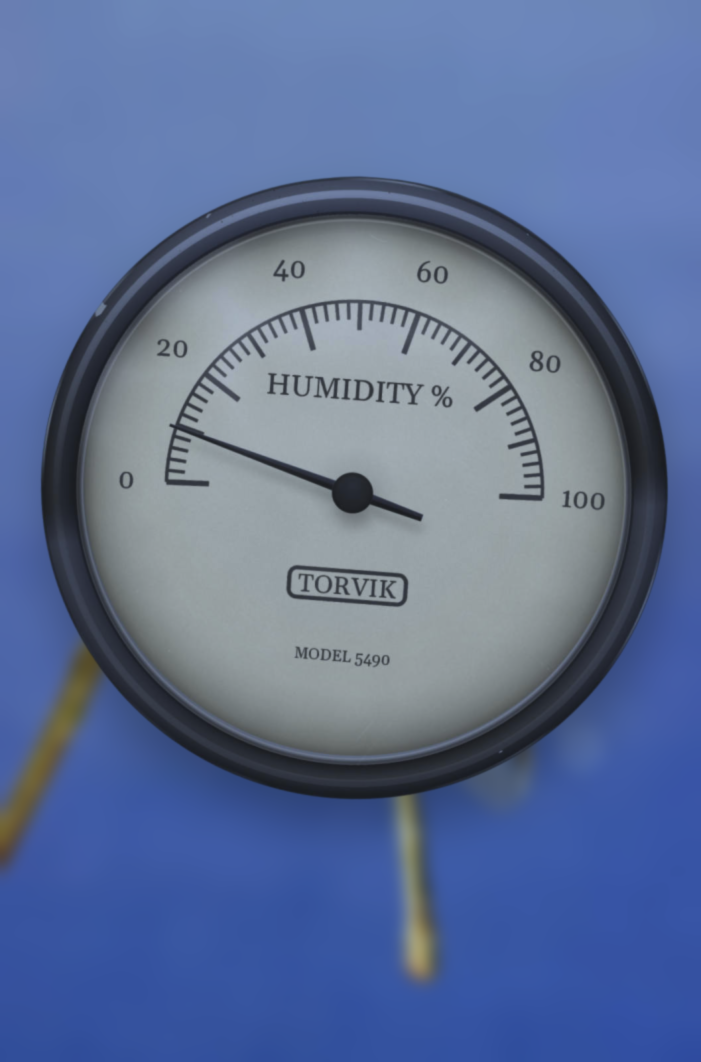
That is 10 %
